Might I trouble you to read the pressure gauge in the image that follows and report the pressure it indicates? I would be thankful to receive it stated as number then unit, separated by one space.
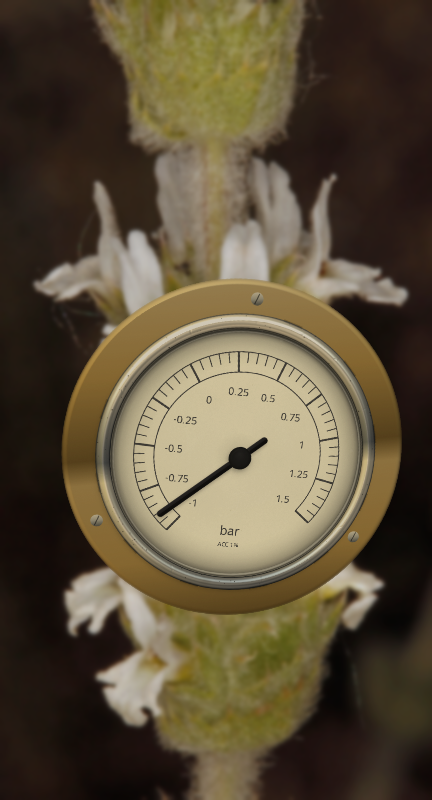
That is -0.9 bar
